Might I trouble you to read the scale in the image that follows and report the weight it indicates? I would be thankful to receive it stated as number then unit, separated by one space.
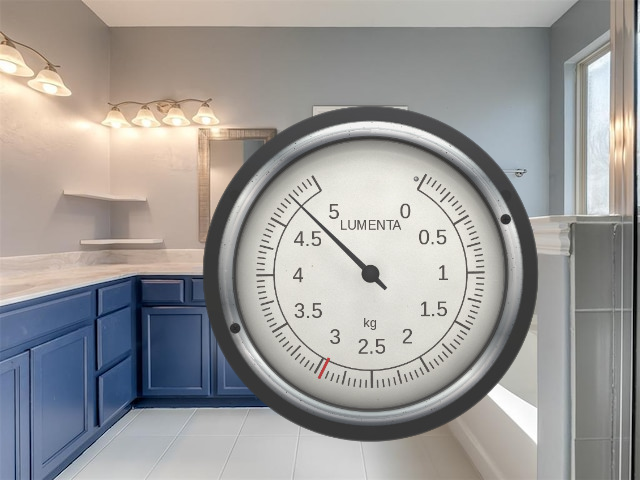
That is 4.75 kg
